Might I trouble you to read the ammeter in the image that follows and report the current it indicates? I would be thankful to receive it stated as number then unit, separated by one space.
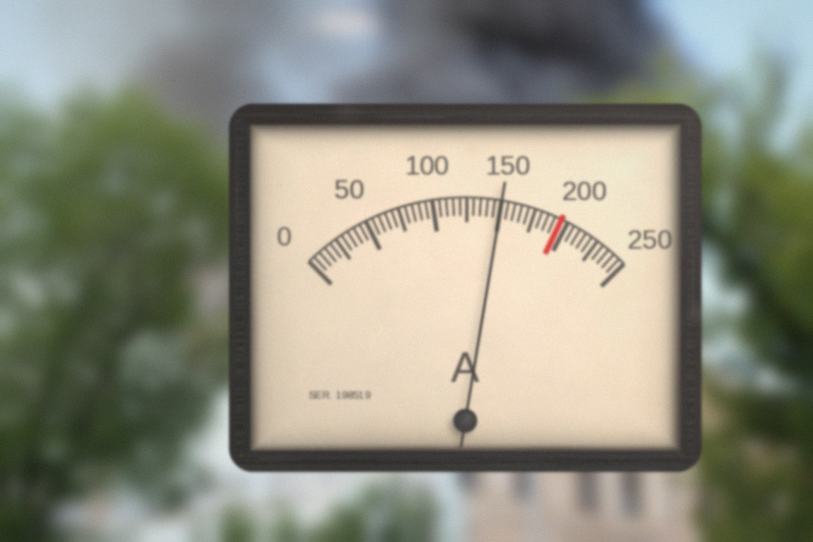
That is 150 A
